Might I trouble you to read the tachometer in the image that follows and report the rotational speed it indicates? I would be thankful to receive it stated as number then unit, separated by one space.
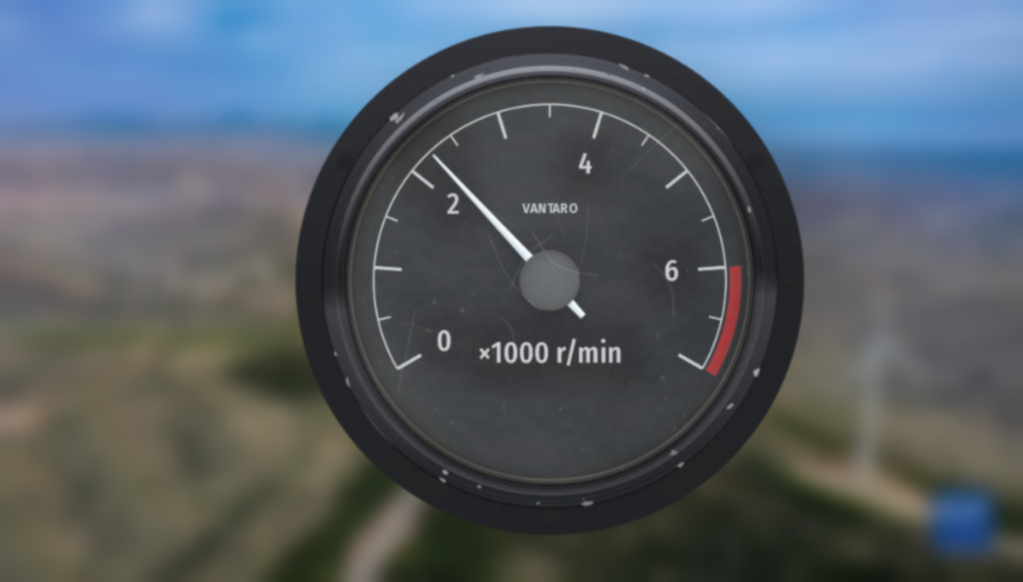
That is 2250 rpm
